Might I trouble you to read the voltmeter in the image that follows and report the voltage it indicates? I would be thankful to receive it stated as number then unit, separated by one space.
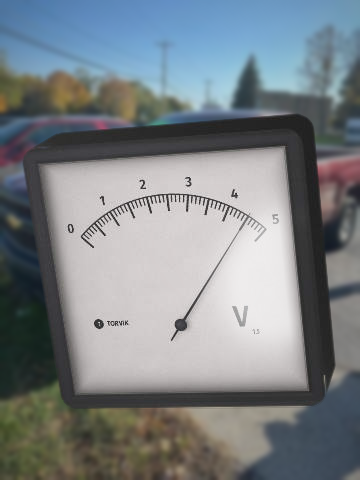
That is 4.5 V
